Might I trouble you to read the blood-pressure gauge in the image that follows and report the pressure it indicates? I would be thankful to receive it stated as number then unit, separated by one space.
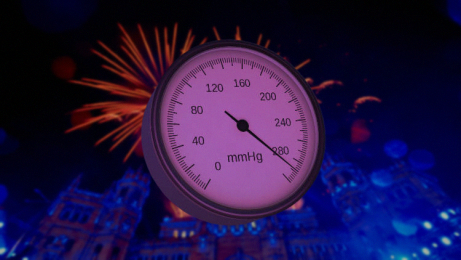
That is 290 mmHg
